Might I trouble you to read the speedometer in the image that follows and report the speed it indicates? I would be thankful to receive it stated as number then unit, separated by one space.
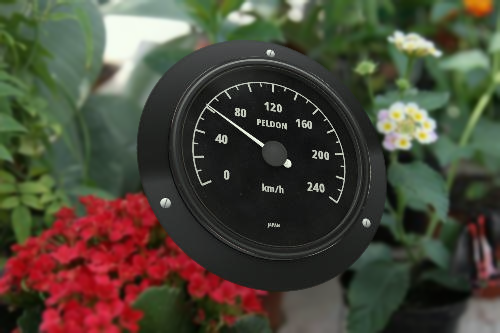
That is 60 km/h
